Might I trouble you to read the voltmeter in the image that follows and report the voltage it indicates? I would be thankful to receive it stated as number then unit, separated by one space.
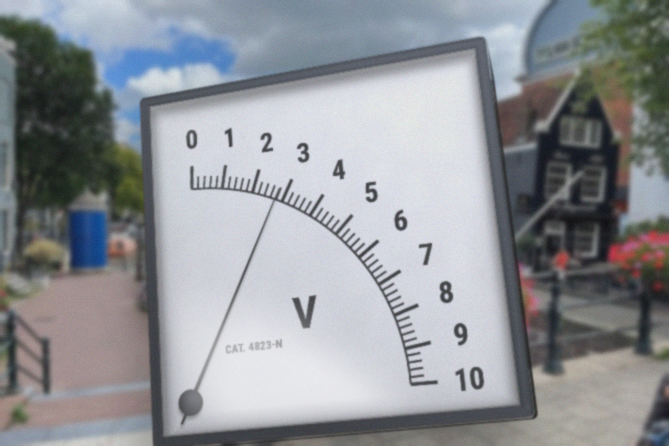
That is 2.8 V
